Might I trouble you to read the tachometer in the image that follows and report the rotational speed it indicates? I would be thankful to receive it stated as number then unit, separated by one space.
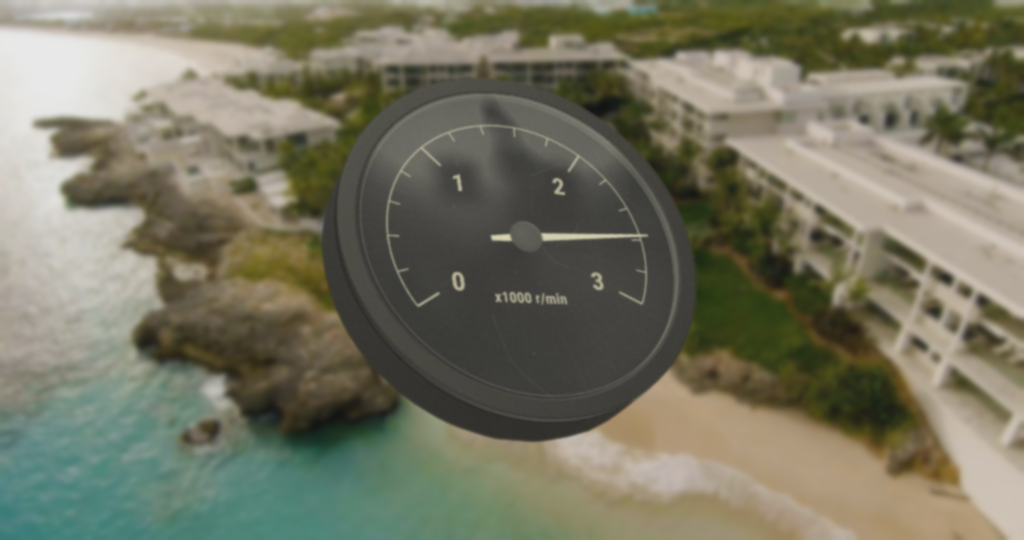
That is 2600 rpm
